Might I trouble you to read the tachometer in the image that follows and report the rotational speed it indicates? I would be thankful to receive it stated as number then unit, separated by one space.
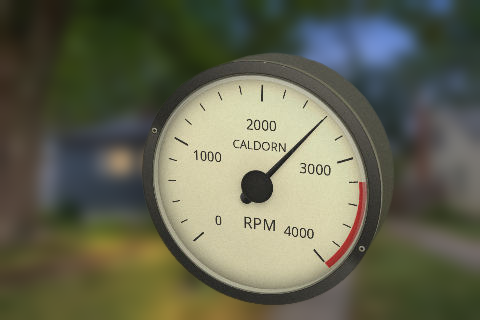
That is 2600 rpm
